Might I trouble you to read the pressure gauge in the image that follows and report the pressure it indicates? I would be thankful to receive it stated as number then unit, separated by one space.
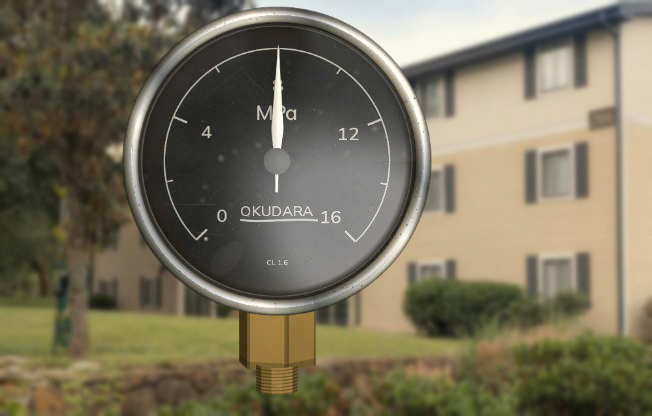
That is 8 MPa
